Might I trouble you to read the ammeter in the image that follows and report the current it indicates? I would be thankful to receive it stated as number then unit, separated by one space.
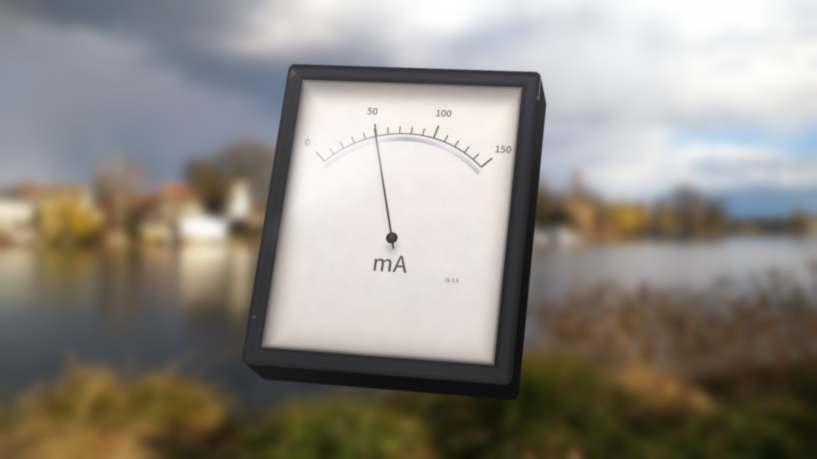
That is 50 mA
